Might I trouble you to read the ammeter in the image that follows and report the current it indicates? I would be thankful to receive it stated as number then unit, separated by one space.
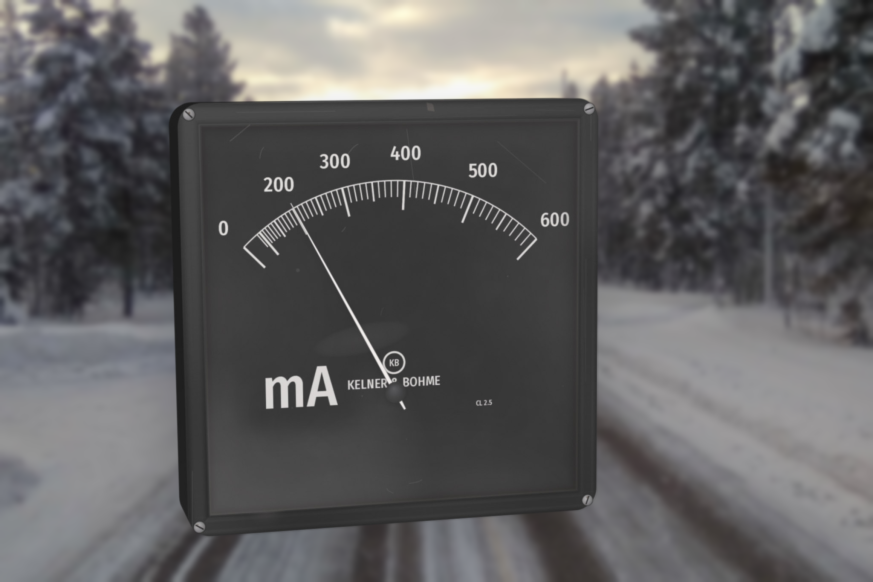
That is 200 mA
